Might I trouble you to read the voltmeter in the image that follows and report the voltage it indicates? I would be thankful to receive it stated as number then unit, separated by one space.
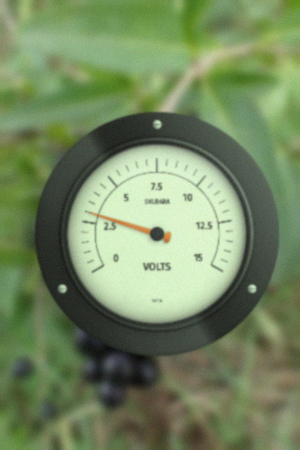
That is 3 V
